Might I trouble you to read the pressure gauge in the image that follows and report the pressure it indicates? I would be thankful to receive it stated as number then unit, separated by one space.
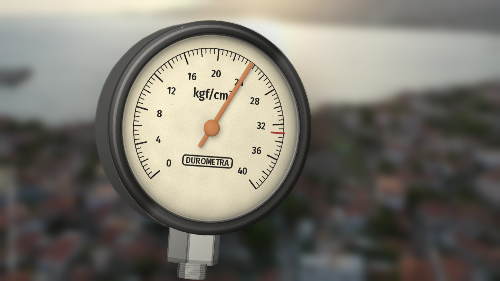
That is 24 kg/cm²
